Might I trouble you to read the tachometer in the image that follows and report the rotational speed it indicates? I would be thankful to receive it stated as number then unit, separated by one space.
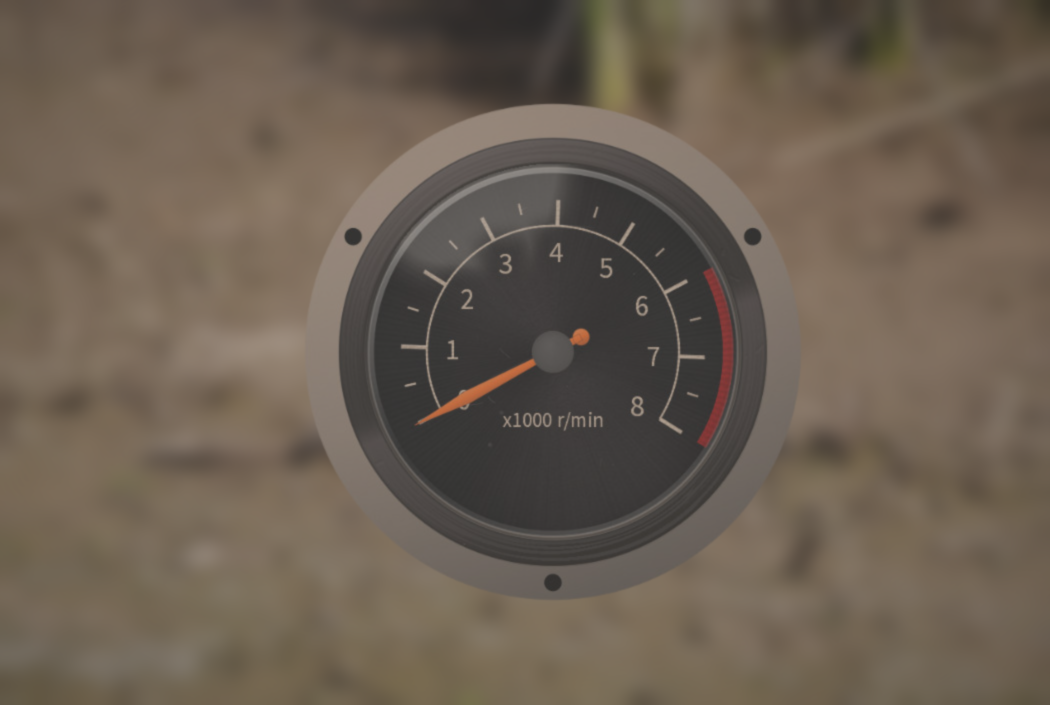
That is 0 rpm
